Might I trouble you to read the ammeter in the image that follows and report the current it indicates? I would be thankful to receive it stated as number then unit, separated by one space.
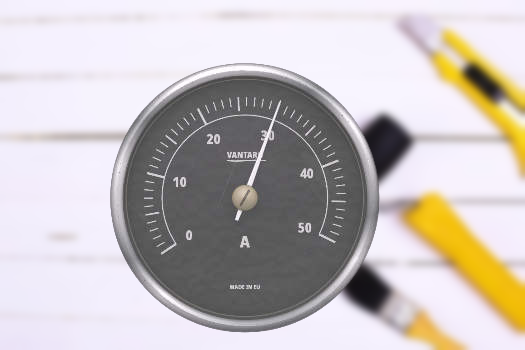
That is 30 A
